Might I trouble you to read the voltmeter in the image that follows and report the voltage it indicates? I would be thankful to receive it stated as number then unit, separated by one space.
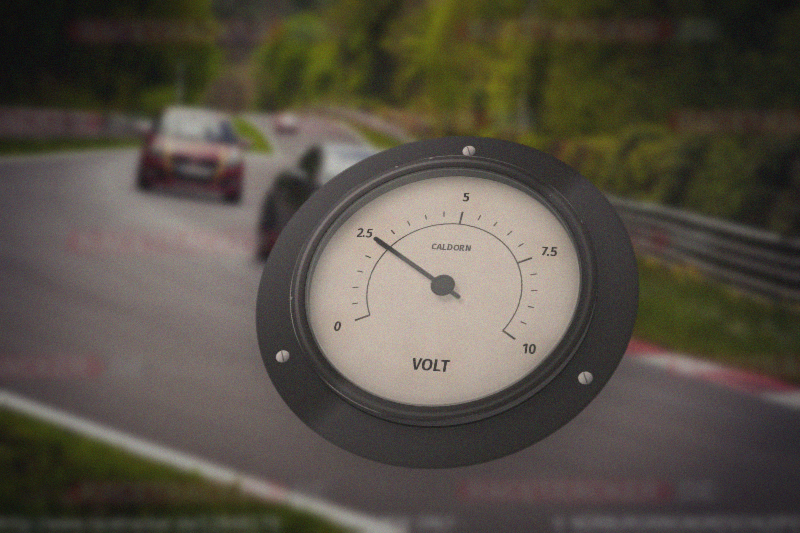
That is 2.5 V
